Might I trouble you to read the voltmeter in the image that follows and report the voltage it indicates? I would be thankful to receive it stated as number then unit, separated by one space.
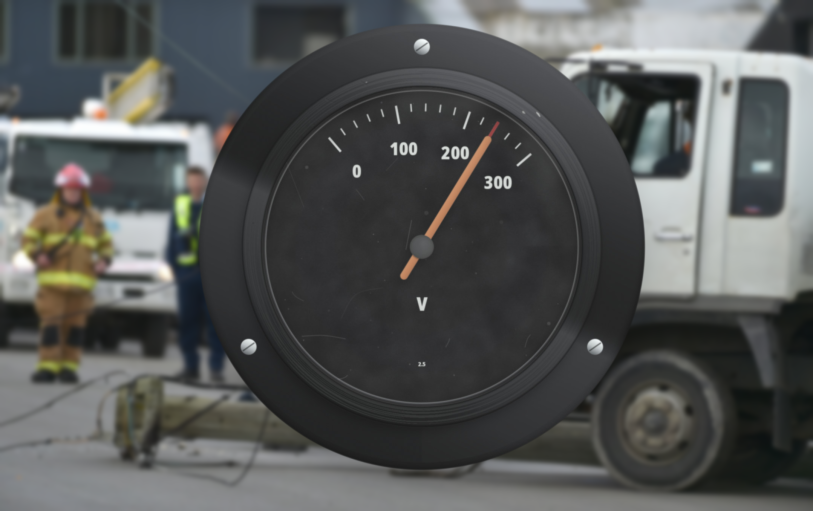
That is 240 V
